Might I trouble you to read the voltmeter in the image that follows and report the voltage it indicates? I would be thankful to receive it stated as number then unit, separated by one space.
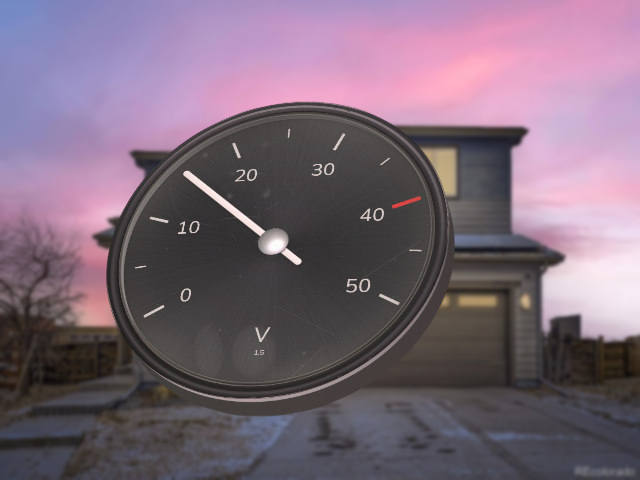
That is 15 V
